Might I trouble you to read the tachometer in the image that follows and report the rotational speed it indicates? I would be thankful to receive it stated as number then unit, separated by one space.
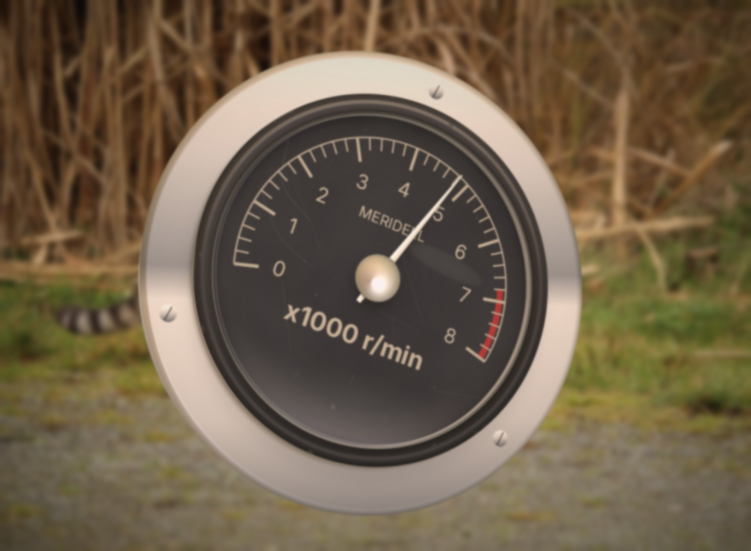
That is 4800 rpm
